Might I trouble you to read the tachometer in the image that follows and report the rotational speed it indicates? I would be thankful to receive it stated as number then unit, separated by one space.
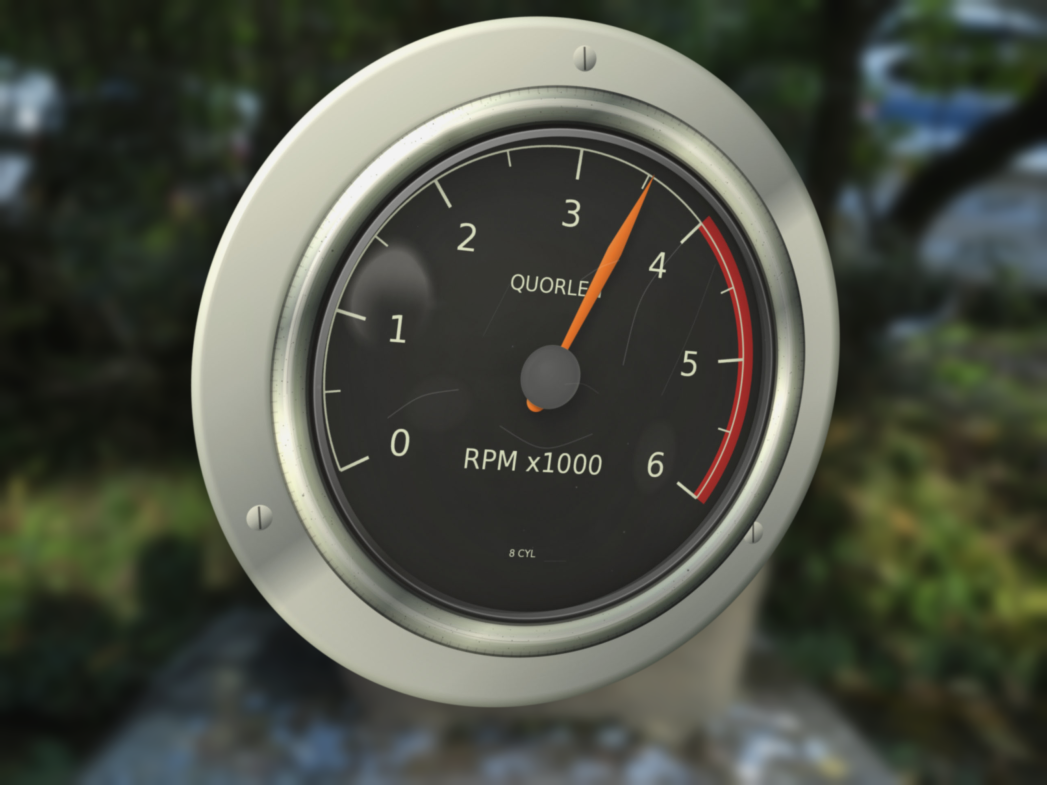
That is 3500 rpm
